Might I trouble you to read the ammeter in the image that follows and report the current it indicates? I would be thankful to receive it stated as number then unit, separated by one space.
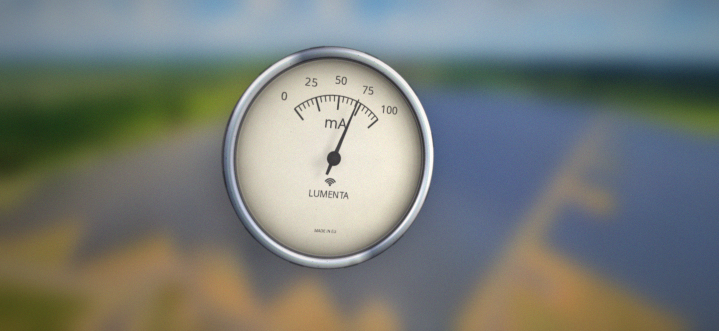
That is 70 mA
